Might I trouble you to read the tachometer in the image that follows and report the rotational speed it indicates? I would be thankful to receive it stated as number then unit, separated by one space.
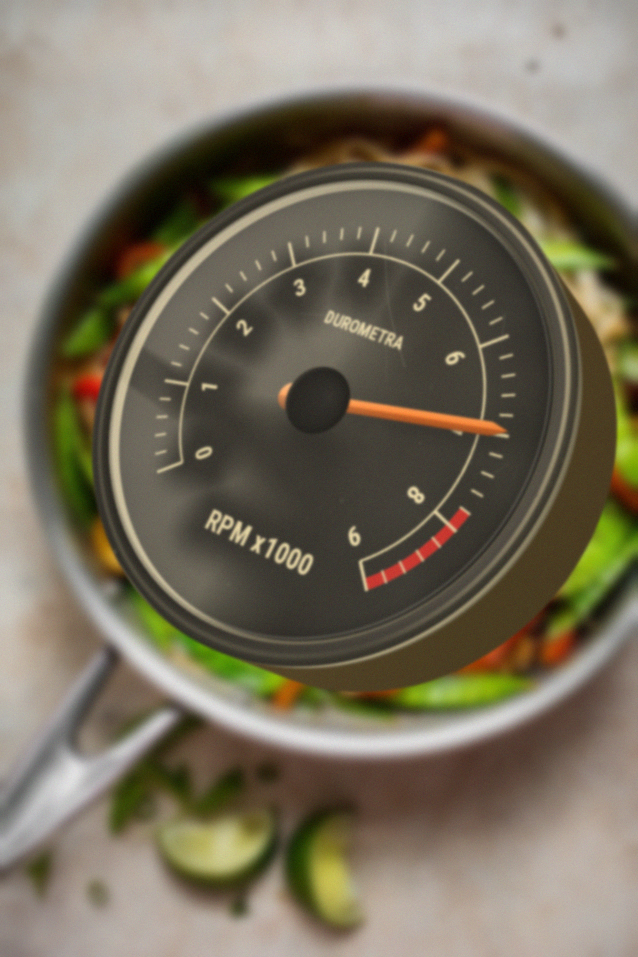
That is 7000 rpm
